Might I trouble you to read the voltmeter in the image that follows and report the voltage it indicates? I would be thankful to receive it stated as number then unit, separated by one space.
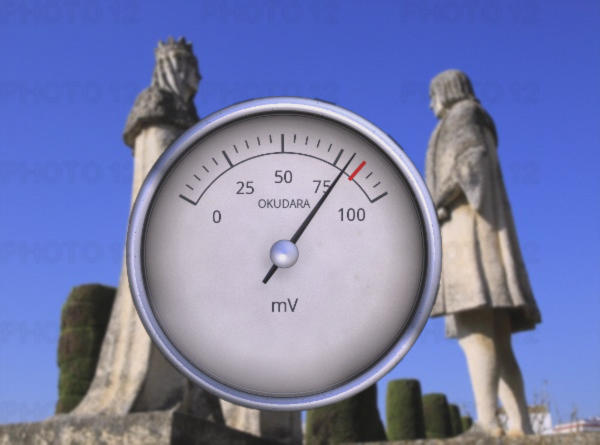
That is 80 mV
